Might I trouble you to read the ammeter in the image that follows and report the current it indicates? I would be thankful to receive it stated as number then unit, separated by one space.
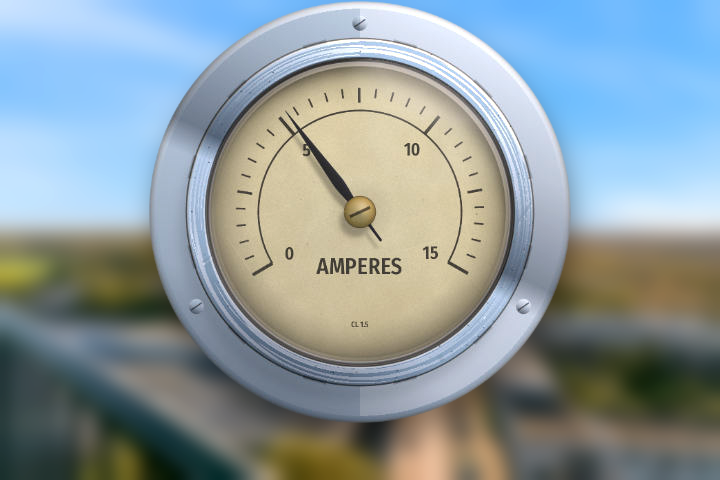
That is 5.25 A
